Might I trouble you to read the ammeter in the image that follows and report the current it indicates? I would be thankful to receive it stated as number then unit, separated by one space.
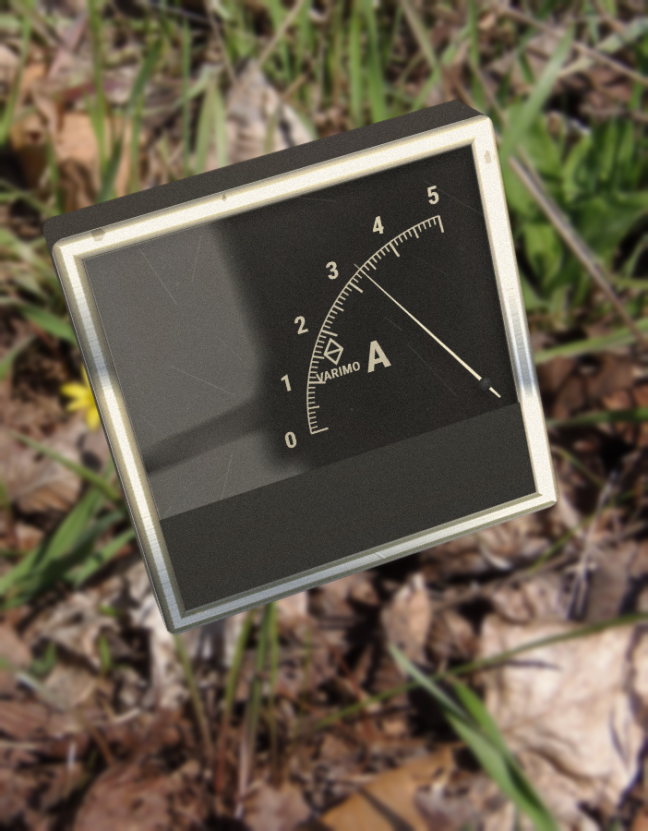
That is 3.3 A
